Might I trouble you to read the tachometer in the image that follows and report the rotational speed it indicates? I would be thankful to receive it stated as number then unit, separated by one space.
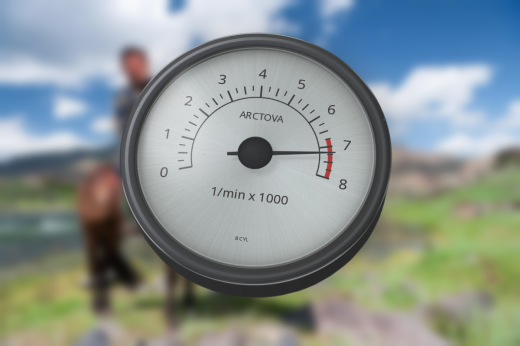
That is 7250 rpm
